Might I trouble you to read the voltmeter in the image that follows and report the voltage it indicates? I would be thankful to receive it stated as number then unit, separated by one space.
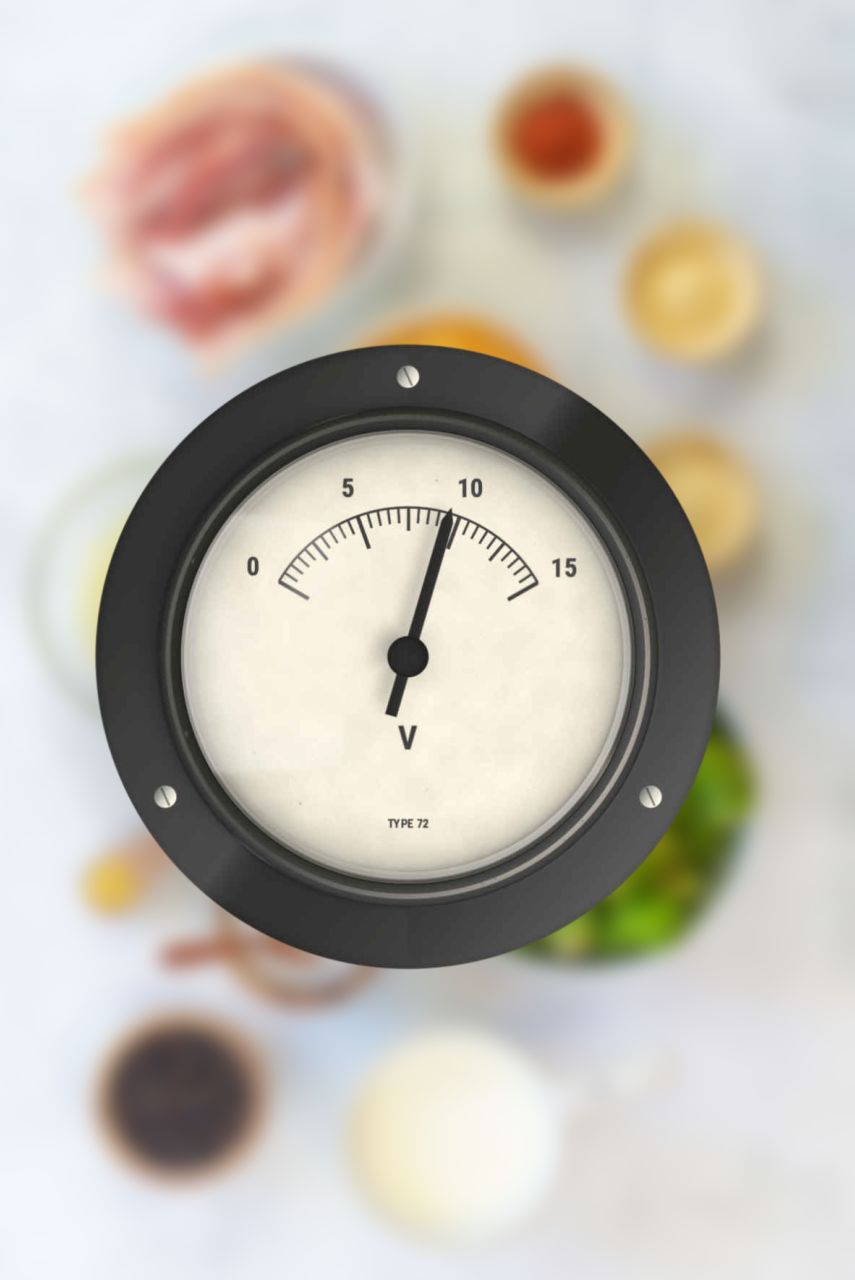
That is 9.5 V
